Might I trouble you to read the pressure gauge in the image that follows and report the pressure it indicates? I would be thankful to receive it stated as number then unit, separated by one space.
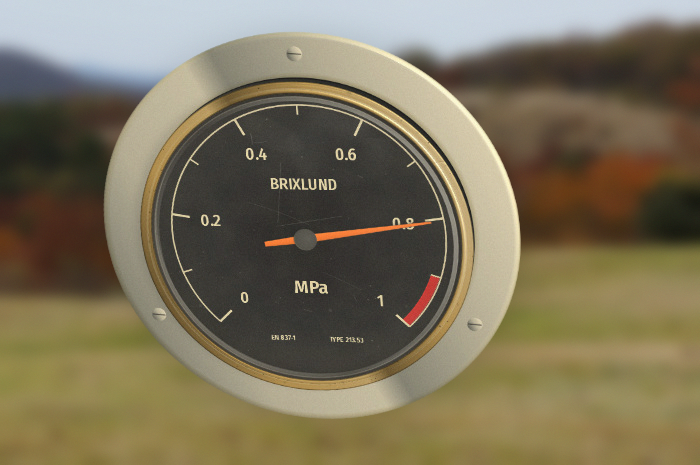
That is 0.8 MPa
